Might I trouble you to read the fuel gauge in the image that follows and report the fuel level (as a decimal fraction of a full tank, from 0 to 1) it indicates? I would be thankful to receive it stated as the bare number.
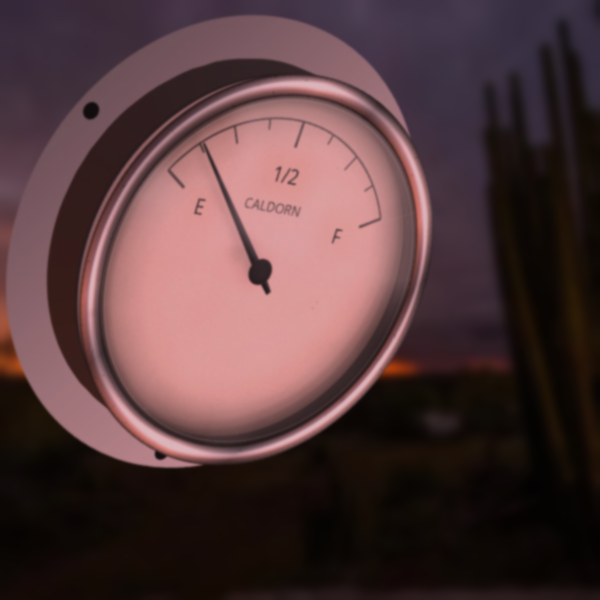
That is 0.125
